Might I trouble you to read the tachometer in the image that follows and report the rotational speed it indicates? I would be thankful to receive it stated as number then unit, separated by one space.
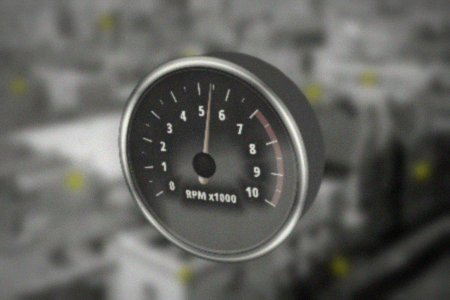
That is 5500 rpm
